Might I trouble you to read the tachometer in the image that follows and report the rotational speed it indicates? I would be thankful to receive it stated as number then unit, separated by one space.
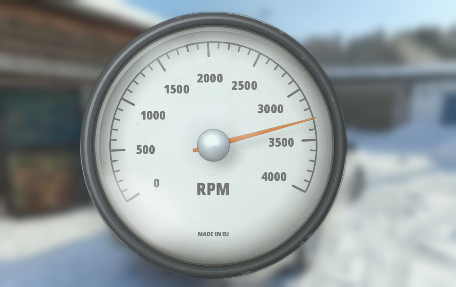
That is 3300 rpm
